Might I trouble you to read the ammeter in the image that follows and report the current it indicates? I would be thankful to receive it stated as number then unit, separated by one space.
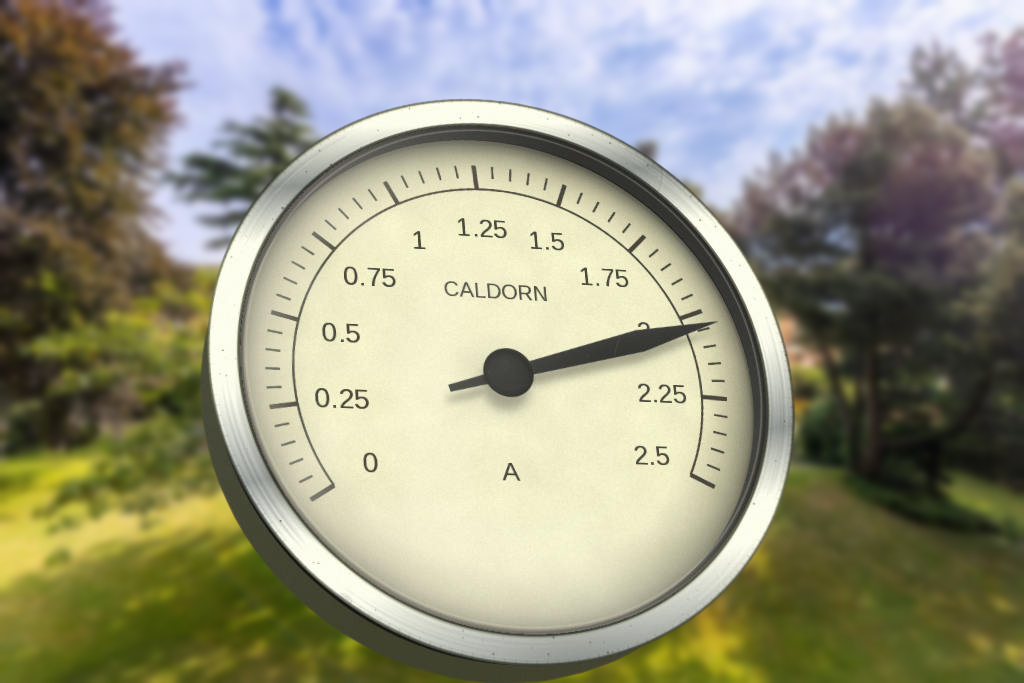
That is 2.05 A
